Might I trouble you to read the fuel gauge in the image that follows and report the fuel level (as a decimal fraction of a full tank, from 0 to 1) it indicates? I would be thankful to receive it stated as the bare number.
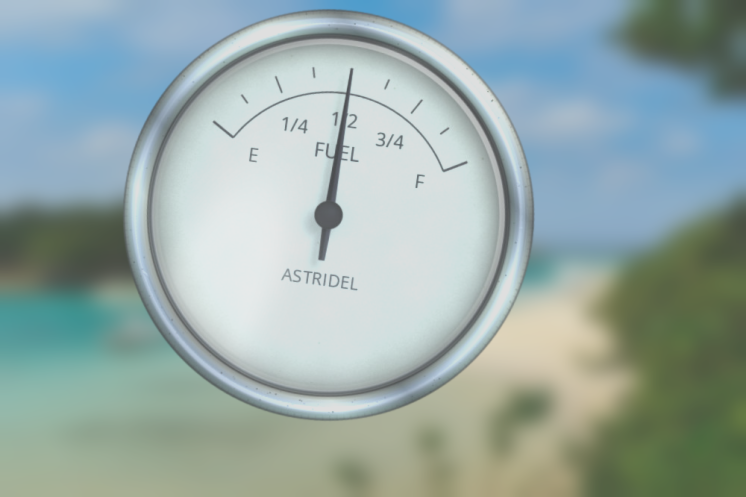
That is 0.5
